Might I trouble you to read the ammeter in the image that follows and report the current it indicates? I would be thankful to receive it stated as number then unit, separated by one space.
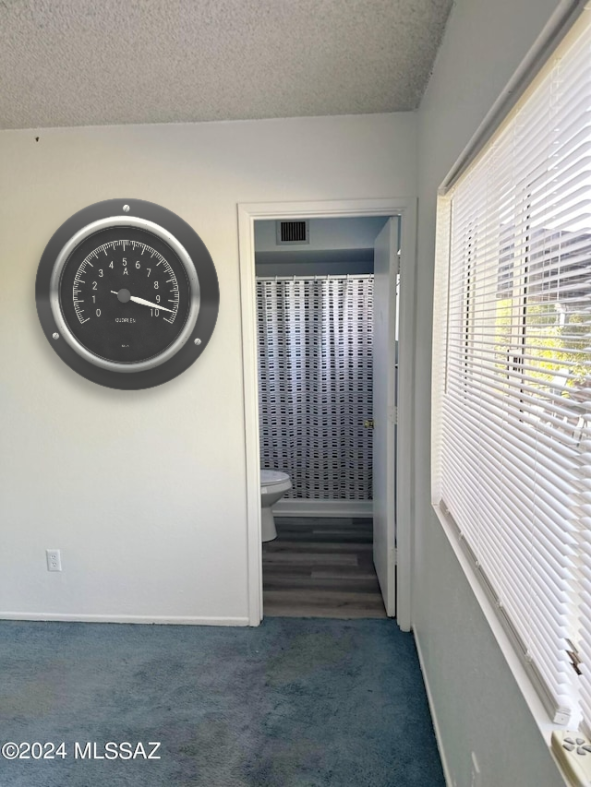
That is 9.5 A
